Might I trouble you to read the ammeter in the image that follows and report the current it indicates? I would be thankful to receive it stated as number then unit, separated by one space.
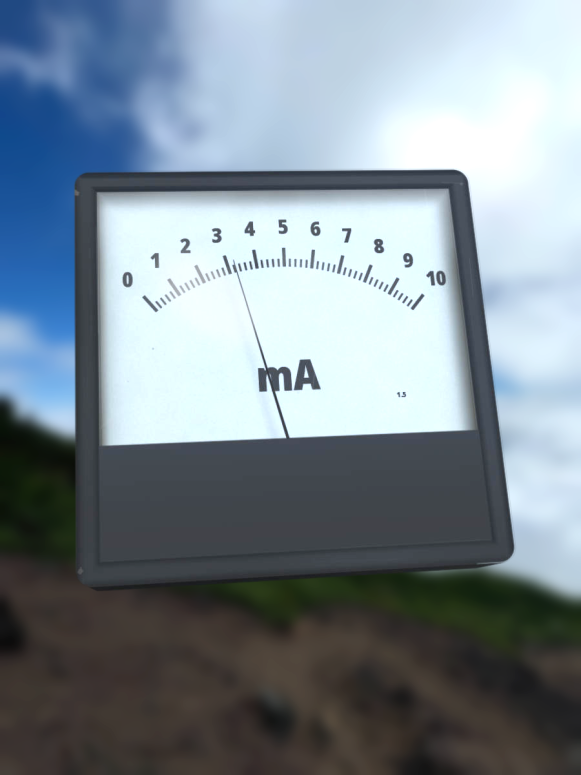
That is 3.2 mA
